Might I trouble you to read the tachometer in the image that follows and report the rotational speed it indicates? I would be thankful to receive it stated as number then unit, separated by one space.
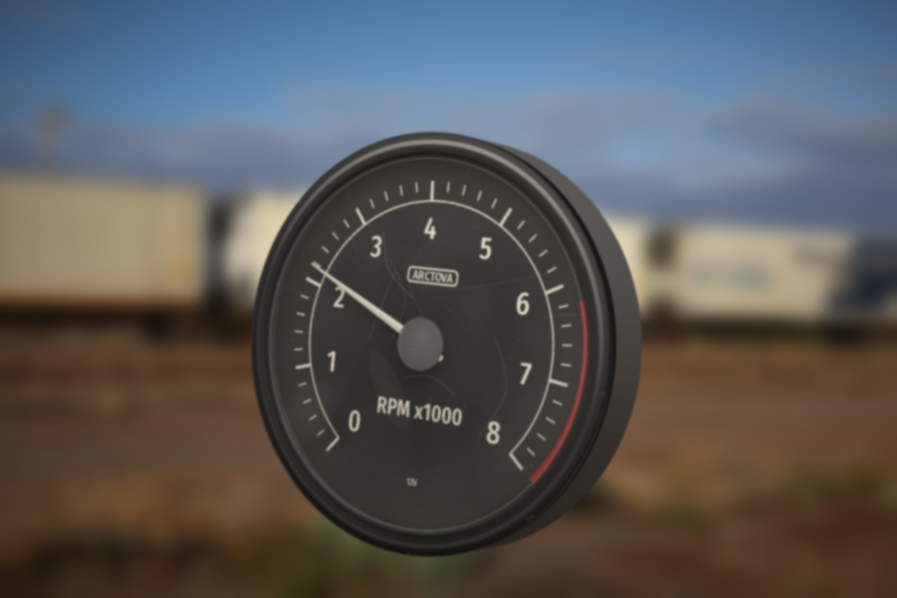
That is 2200 rpm
